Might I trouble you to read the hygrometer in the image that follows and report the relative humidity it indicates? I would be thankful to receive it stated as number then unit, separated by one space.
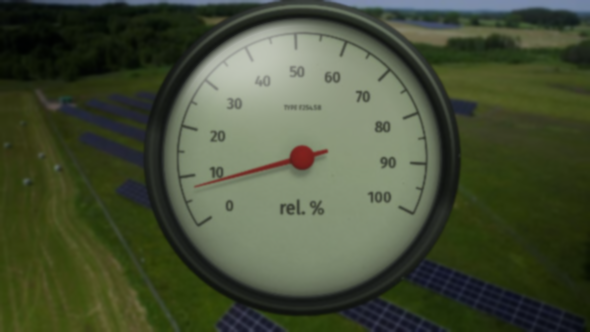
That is 7.5 %
